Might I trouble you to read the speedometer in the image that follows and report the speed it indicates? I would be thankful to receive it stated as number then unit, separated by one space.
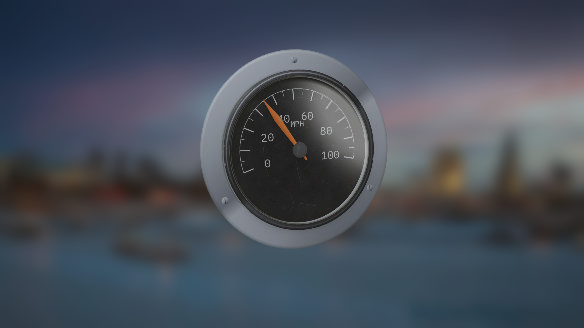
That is 35 mph
